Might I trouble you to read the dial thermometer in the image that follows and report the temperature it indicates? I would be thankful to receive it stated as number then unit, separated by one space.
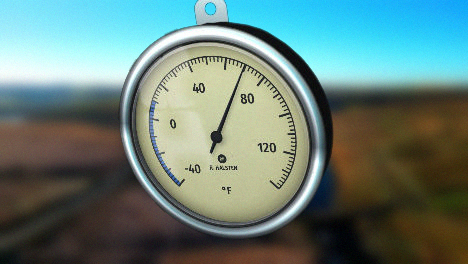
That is 70 °F
